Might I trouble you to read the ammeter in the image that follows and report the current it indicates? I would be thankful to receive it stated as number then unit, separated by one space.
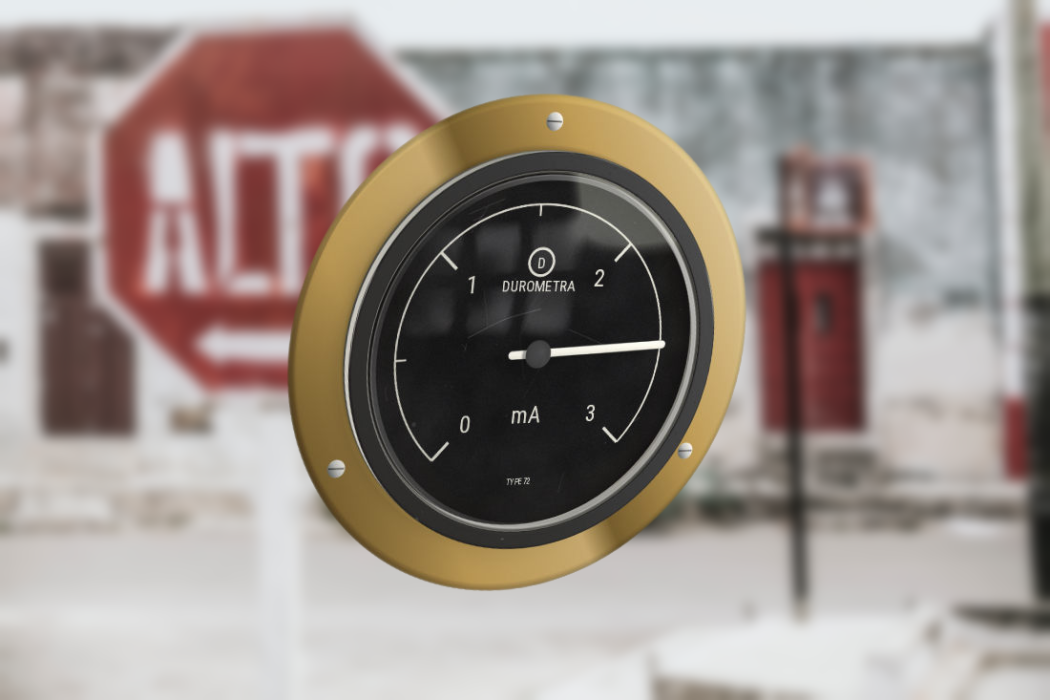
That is 2.5 mA
